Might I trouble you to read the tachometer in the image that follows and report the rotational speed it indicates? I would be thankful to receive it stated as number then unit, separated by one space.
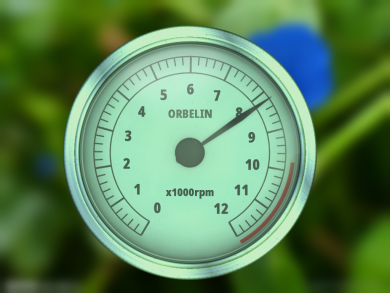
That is 8200 rpm
